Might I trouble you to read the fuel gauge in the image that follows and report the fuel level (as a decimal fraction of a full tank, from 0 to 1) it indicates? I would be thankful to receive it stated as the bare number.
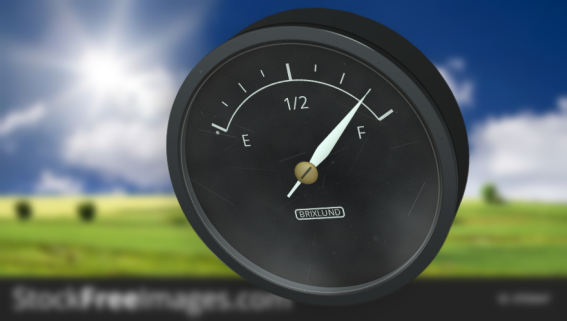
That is 0.875
